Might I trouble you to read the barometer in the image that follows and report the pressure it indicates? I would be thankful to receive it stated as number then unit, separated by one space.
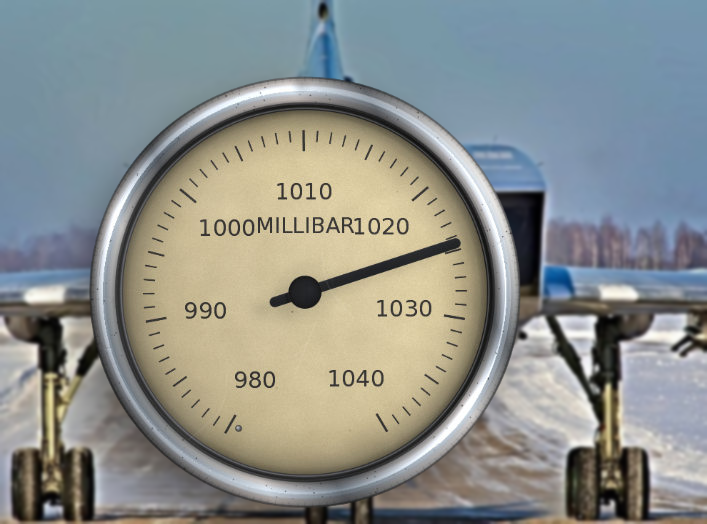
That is 1024.5 mbar
